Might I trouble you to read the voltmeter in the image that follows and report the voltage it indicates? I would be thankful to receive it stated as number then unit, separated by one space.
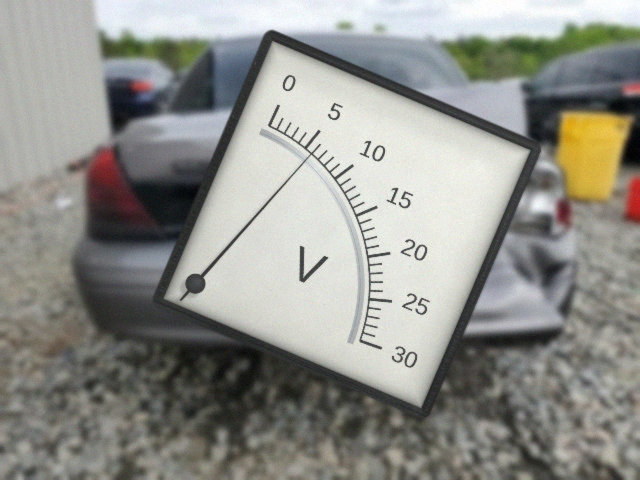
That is 6 V
